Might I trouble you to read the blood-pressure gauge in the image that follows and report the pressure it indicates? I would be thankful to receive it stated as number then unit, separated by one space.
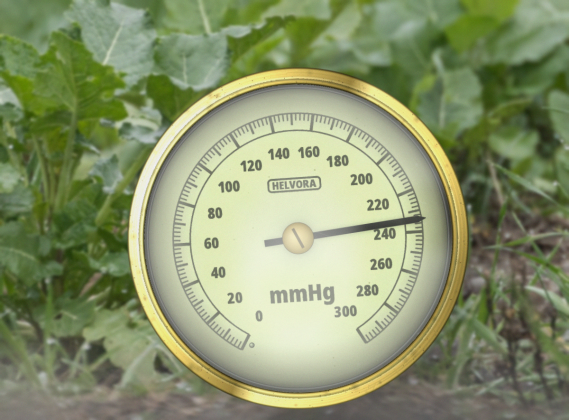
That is 234 mmHg
